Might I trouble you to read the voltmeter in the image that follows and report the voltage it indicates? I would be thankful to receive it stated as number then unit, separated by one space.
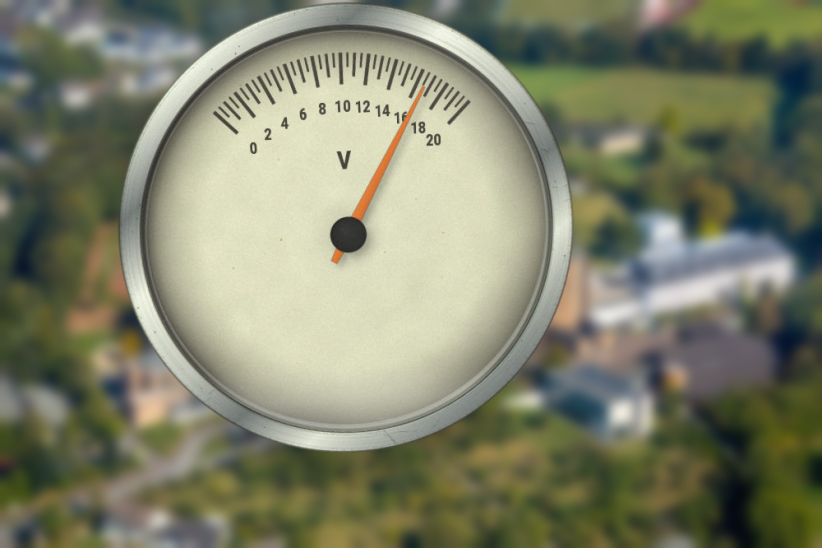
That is 16.5 V
